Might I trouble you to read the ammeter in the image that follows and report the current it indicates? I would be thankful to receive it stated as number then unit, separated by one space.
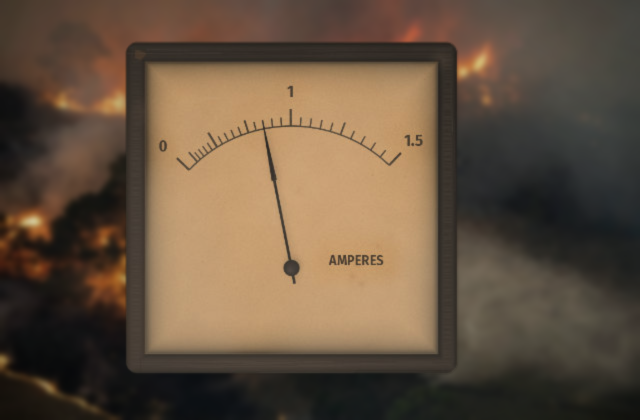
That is 0.85 A
